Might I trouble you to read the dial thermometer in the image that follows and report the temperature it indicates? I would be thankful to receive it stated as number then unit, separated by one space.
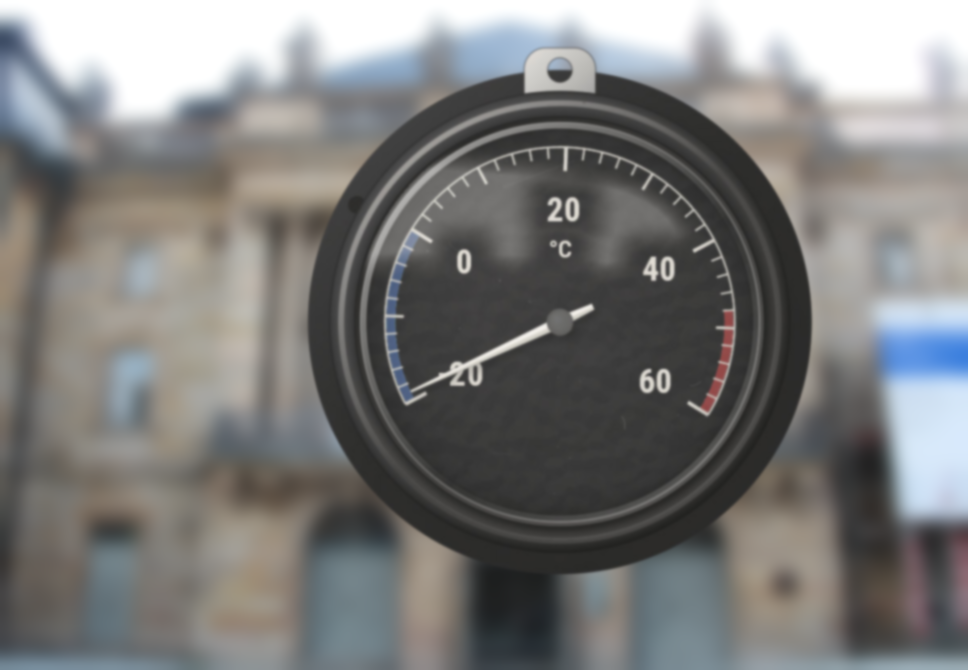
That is -19 °C
